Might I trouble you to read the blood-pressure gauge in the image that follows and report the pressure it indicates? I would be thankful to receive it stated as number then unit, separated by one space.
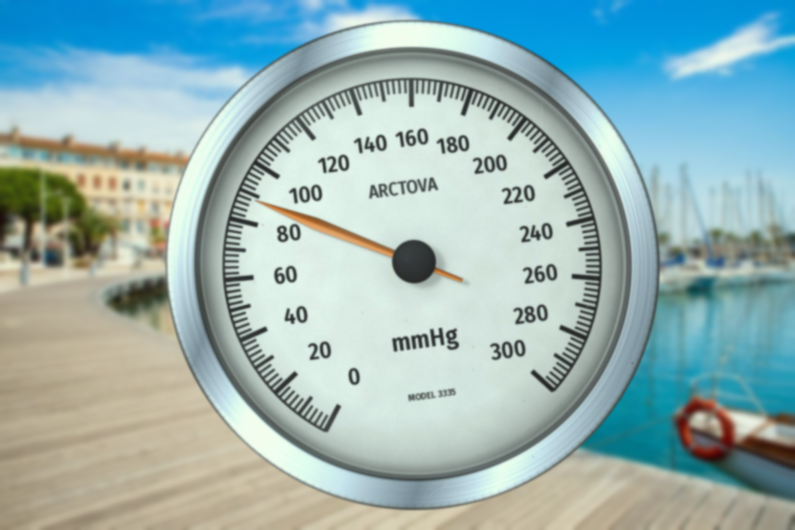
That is 88 mmHg
